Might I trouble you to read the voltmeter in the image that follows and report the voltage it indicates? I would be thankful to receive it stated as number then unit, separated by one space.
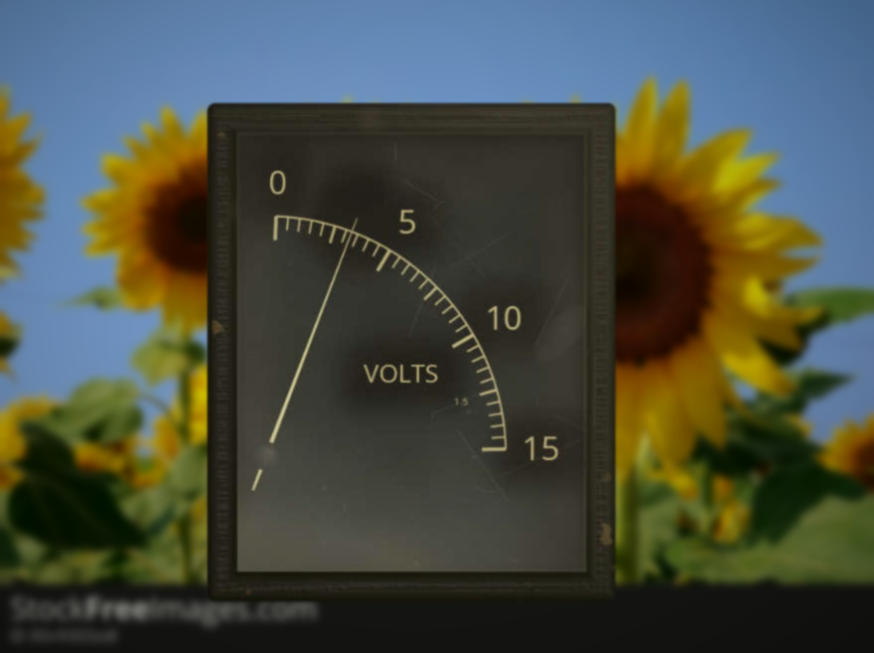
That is 3.25 V
